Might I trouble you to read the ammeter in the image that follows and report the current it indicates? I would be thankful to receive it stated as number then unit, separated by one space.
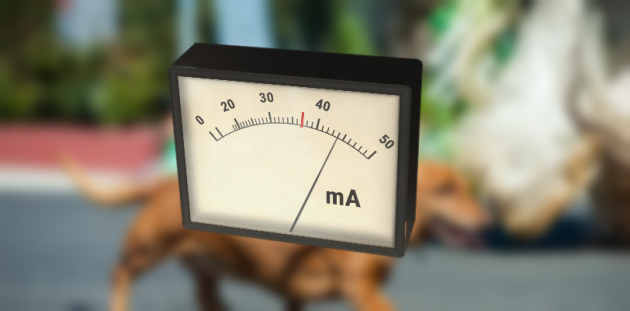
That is 44 mA
